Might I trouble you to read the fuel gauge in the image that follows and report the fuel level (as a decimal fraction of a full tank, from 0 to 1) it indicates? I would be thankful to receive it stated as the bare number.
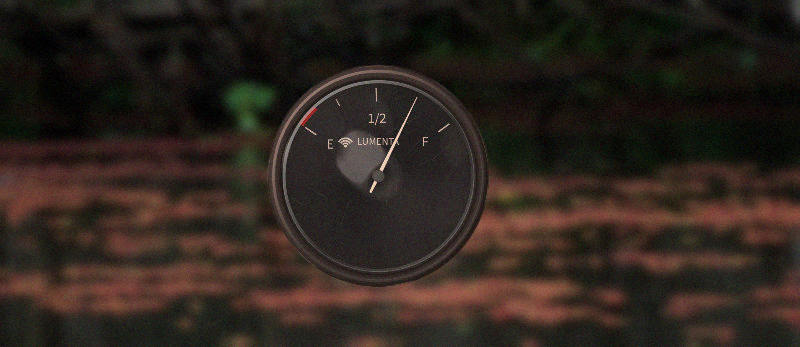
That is 0.75
